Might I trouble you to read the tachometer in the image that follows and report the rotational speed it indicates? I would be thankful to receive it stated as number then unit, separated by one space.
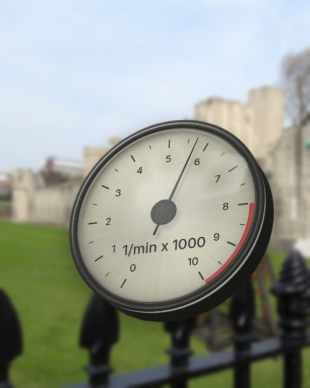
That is 5750 rpm
